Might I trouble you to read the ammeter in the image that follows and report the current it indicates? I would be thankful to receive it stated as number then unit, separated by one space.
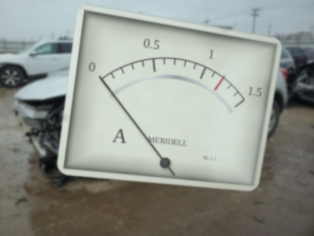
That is 0 A
